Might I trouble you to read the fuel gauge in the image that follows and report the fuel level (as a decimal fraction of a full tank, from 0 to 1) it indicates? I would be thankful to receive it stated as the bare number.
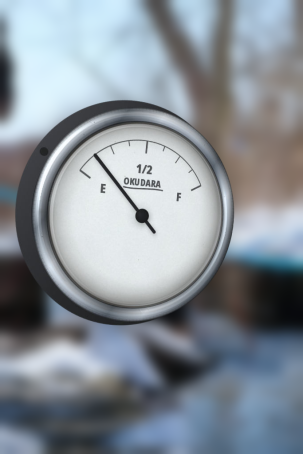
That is 0.125
